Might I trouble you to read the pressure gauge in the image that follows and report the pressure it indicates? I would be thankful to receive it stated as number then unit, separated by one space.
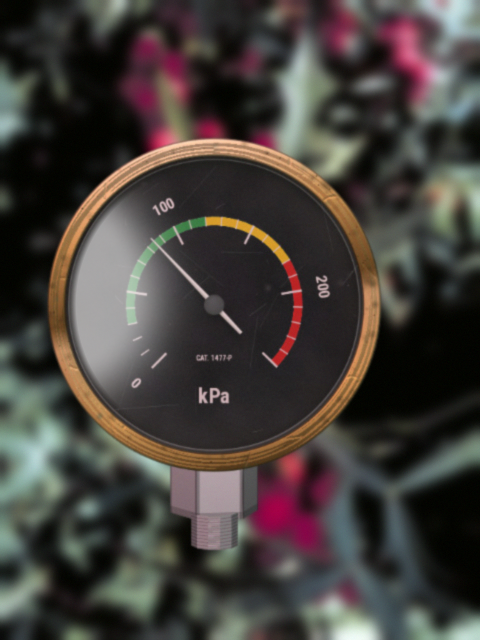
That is 85 kPa
